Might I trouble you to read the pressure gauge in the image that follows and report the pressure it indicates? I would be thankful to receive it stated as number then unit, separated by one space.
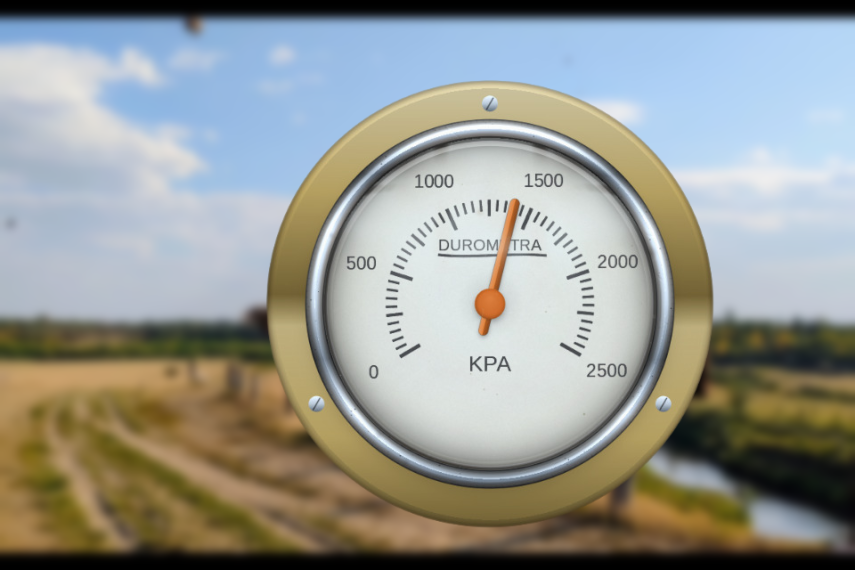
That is 1400 kPa
